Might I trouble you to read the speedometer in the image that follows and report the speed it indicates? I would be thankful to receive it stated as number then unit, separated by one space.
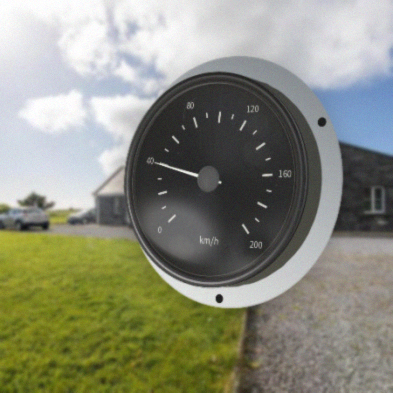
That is 40 km/h
